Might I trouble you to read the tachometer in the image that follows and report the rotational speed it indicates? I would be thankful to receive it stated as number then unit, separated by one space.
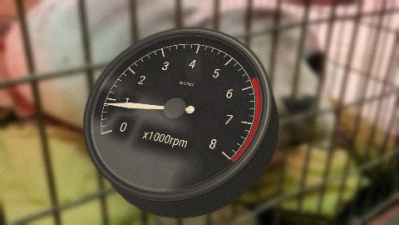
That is 800 rpm
